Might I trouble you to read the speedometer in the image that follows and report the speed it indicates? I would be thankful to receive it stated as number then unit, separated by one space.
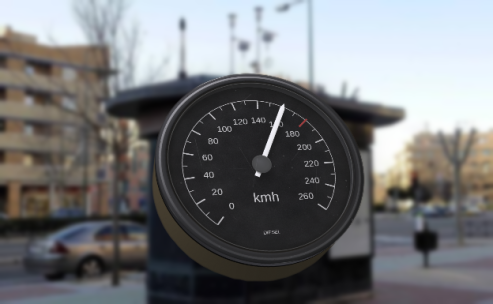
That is 160 km/h
